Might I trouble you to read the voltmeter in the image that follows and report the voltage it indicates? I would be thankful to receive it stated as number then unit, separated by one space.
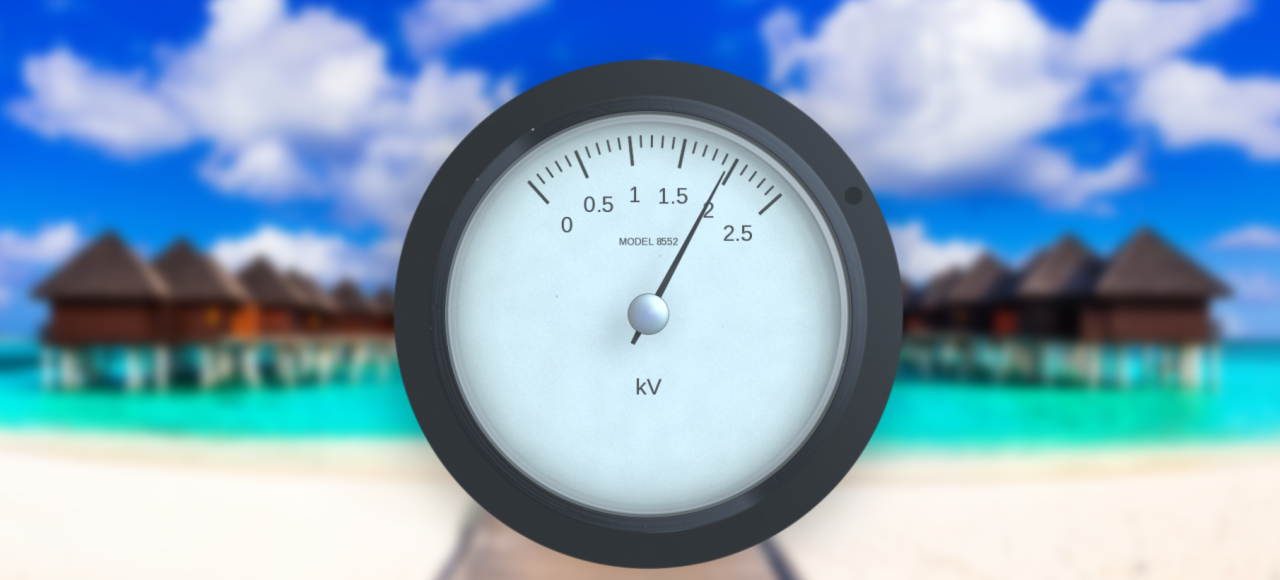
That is 1.95 kV
